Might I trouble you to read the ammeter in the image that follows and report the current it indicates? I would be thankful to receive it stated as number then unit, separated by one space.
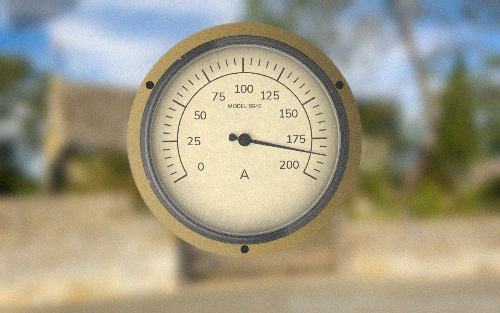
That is 185 A
